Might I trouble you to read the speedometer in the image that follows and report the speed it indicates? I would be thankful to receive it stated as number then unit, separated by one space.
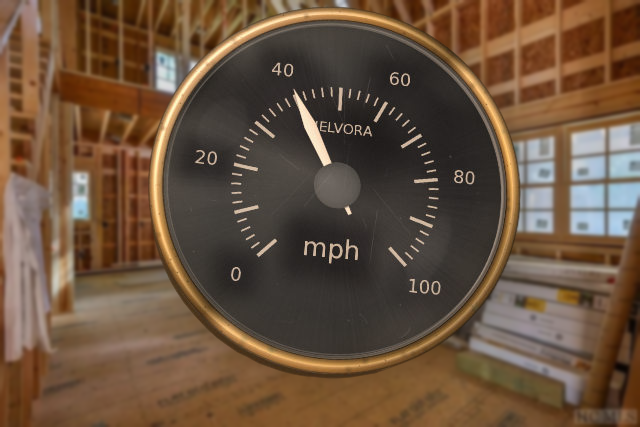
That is 40 mph
